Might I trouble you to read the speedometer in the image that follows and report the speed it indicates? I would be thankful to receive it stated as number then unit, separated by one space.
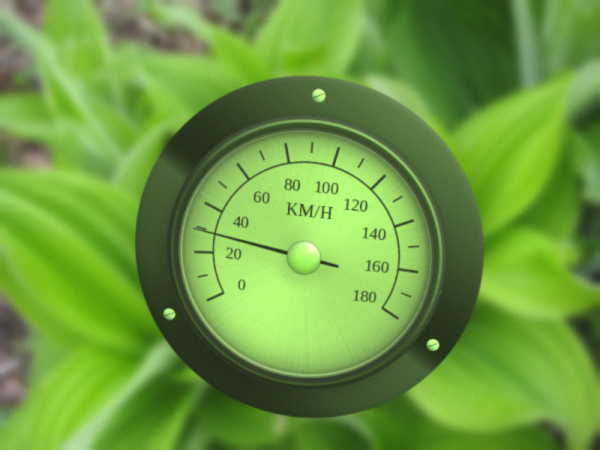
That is 30 km/h
